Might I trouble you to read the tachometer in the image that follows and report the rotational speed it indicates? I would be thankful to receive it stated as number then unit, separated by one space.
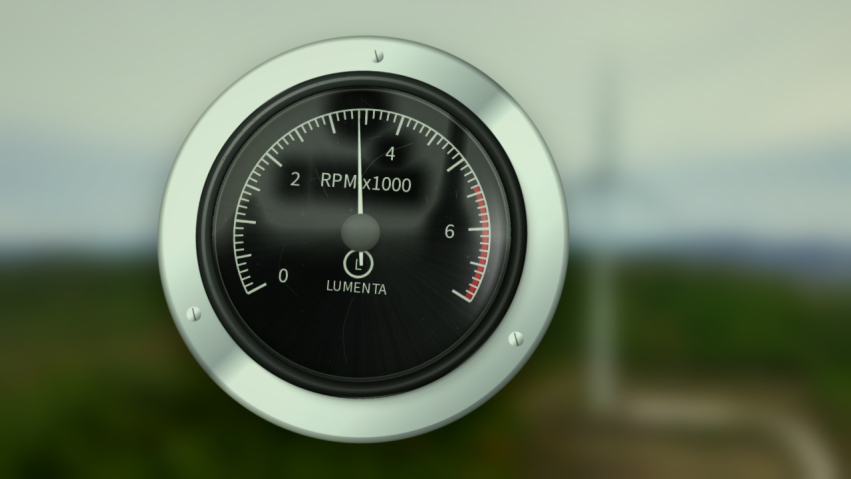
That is 3400 rpm
